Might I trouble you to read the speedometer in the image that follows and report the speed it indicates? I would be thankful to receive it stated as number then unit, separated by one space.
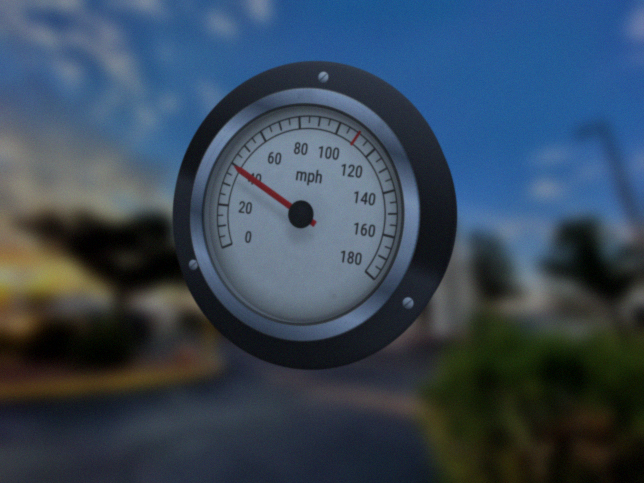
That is 40 mph
